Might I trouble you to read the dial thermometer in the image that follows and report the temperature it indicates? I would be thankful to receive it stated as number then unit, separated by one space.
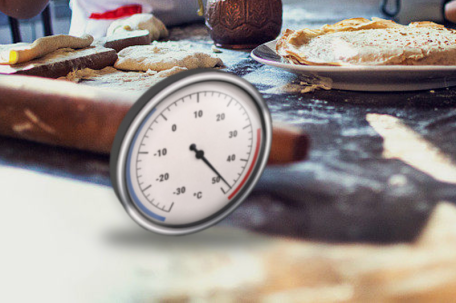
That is 48 °C
